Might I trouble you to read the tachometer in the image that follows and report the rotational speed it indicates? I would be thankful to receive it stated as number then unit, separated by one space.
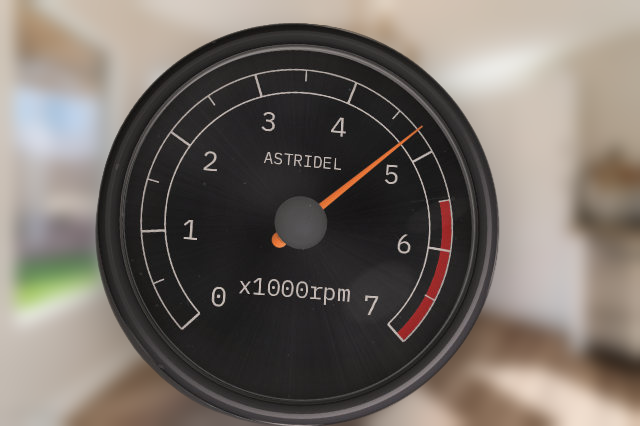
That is 4750 rpm
